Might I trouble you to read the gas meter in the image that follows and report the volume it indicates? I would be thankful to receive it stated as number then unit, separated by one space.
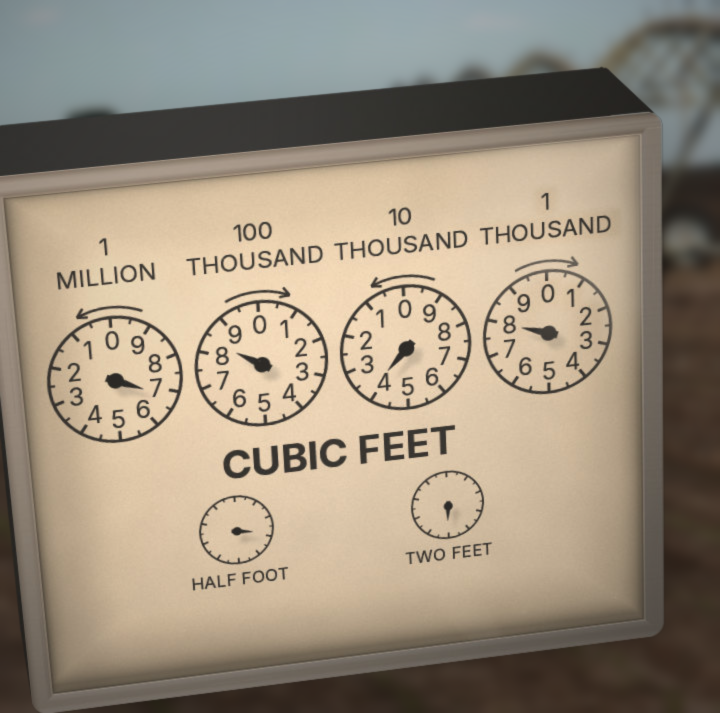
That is 683800 ft³
